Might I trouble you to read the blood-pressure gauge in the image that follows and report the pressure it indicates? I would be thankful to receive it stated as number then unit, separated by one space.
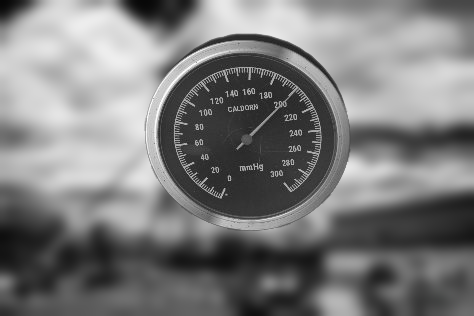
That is 200 mmHg
